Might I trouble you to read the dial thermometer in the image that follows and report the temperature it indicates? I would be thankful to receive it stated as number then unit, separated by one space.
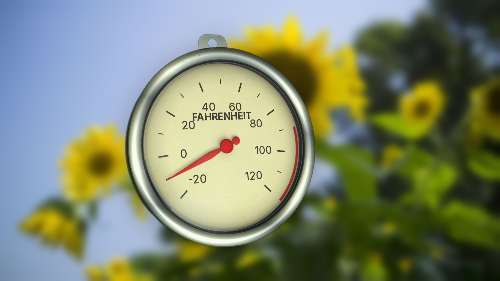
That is -10 °F
